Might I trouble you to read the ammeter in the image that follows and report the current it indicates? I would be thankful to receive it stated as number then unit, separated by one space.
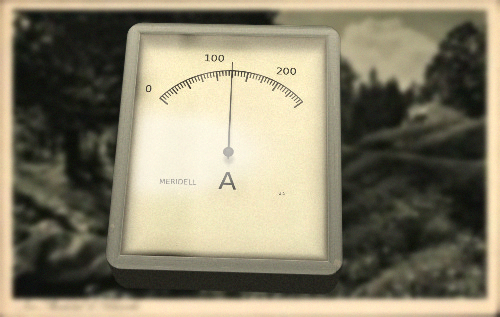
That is 125 A
